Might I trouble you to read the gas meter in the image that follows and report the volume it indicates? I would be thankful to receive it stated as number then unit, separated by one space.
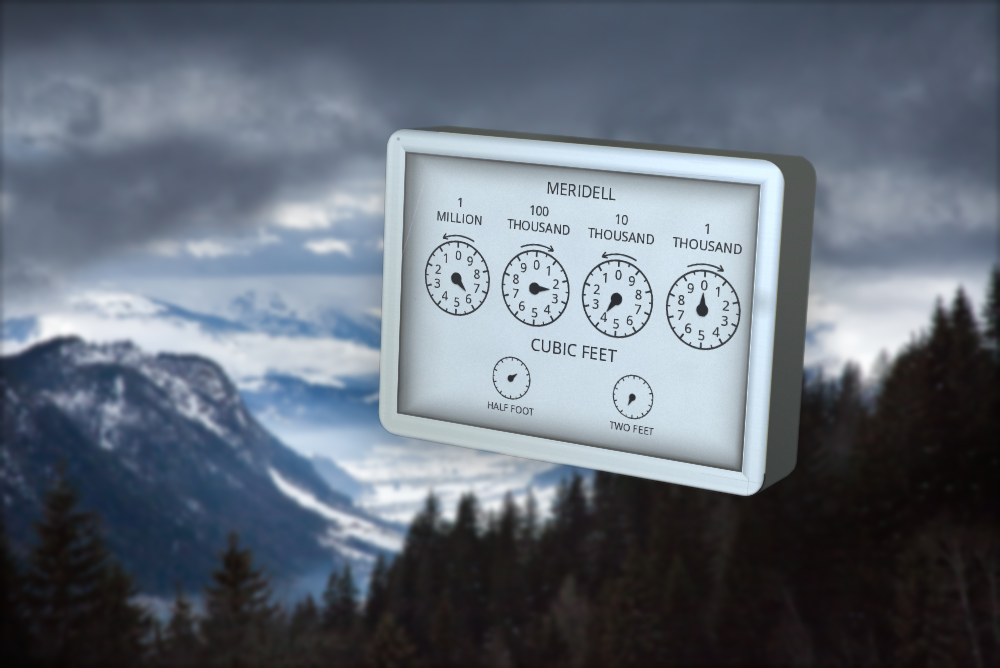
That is 624000 ft³
